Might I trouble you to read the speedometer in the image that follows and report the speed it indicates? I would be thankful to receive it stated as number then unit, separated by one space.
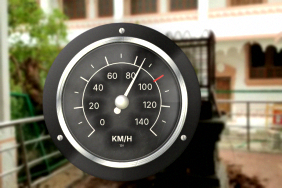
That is 85 km/h
